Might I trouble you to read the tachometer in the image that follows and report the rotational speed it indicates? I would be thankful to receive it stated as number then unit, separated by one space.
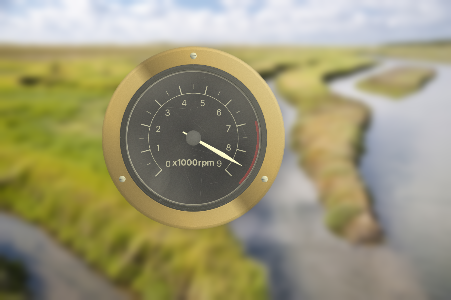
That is 8500 rpm
